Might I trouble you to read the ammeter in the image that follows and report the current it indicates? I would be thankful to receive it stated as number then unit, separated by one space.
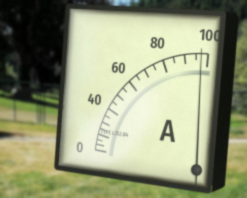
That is 97.5 A
